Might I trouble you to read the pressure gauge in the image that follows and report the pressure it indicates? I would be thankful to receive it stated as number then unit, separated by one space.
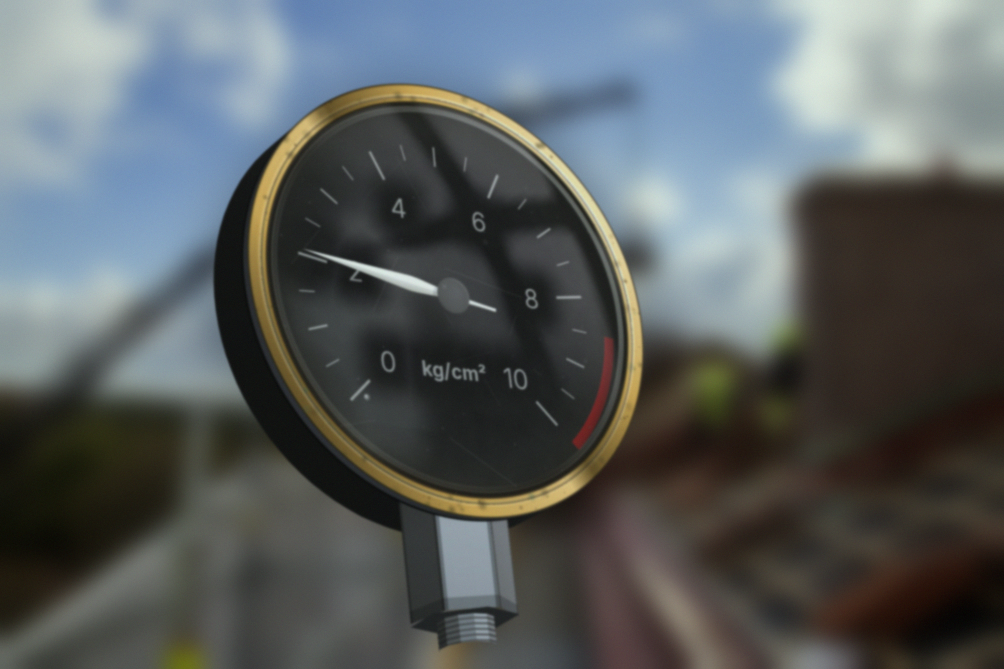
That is 2 kg/cm²
